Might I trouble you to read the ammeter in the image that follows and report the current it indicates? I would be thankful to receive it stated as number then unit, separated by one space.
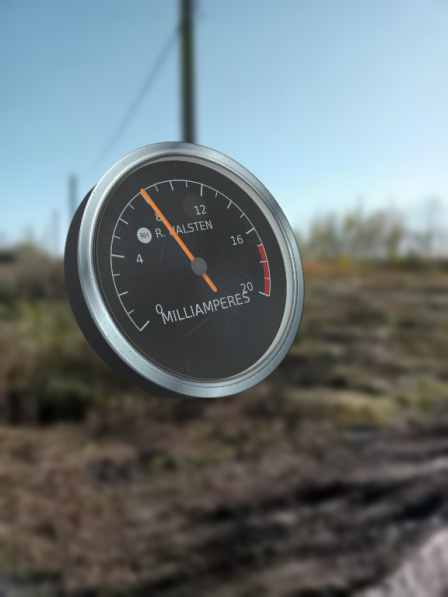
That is 8 mA
